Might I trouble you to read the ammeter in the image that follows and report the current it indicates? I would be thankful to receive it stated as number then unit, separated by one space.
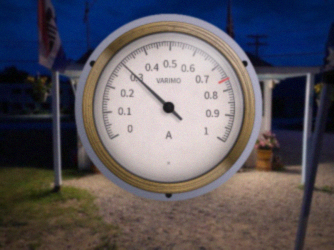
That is 0.3 A
